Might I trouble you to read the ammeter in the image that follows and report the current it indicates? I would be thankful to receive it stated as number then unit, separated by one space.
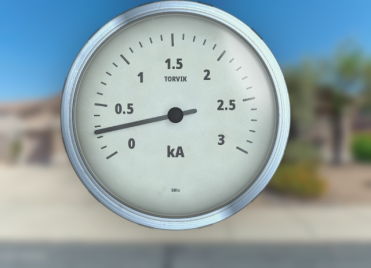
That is 0.25 kA
